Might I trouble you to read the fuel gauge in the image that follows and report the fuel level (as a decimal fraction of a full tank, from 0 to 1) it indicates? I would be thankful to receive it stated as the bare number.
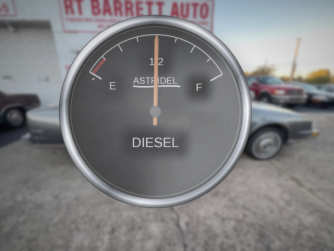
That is 0.5
